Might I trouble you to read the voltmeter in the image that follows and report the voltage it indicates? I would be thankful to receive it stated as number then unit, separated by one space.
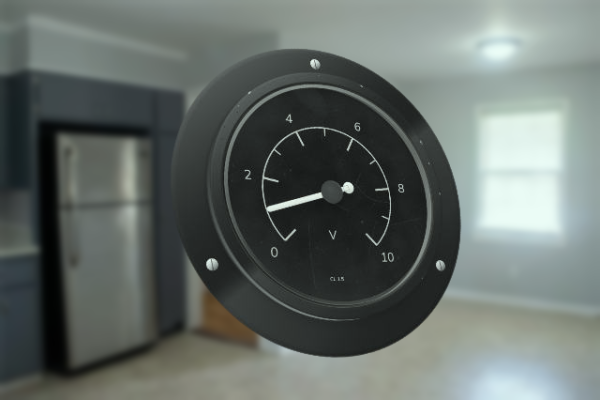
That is 1 V
